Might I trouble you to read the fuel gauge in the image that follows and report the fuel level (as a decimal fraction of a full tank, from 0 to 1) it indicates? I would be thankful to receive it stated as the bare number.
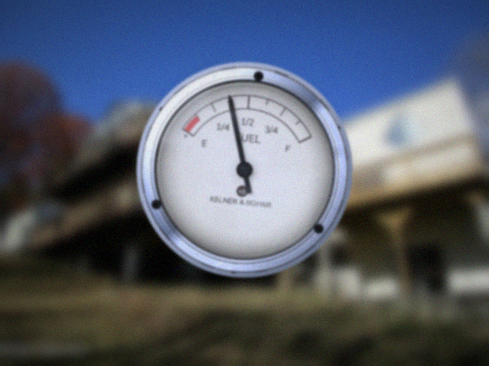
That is 0.375
